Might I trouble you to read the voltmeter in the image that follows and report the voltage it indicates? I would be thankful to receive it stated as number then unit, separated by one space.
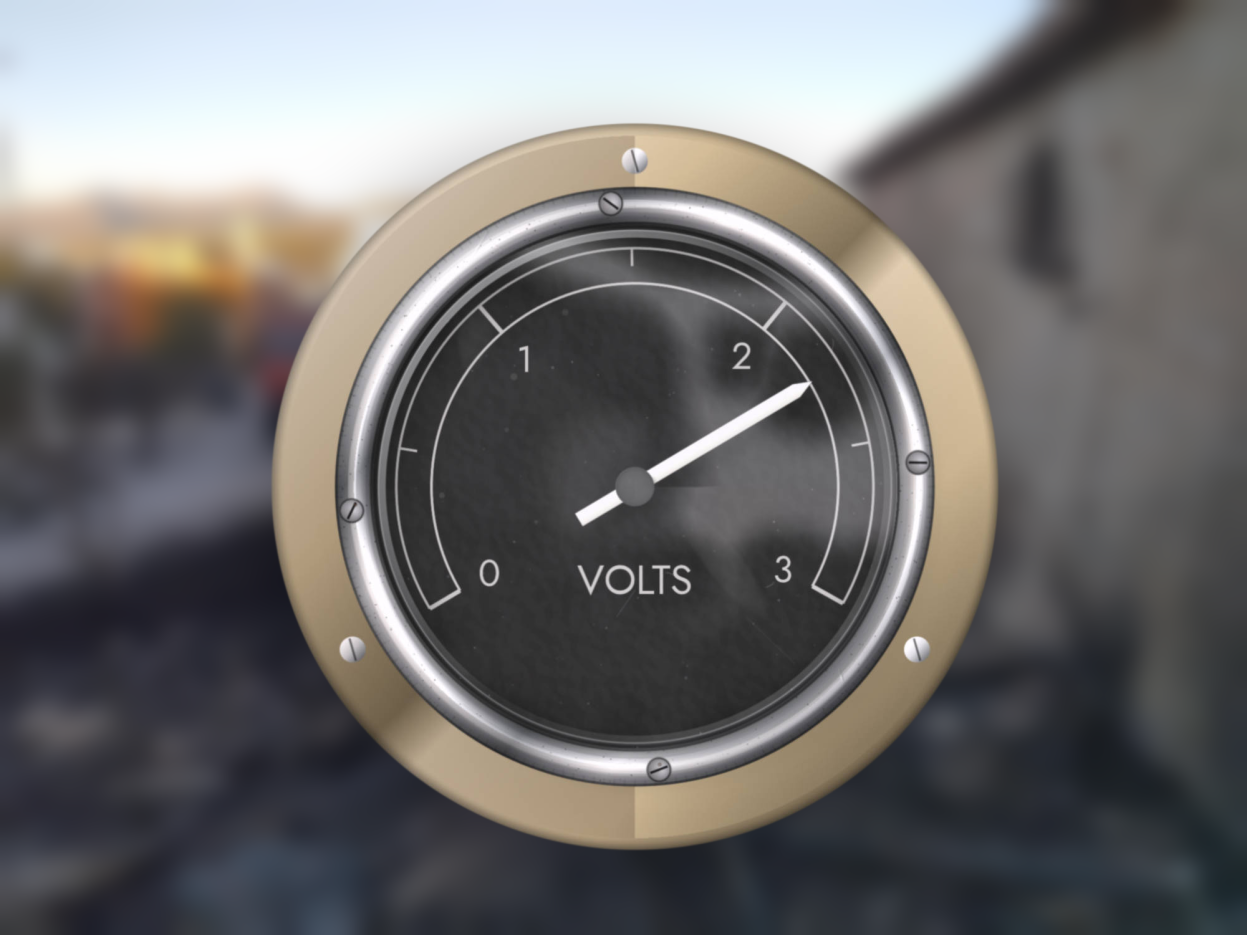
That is 2.25 V
